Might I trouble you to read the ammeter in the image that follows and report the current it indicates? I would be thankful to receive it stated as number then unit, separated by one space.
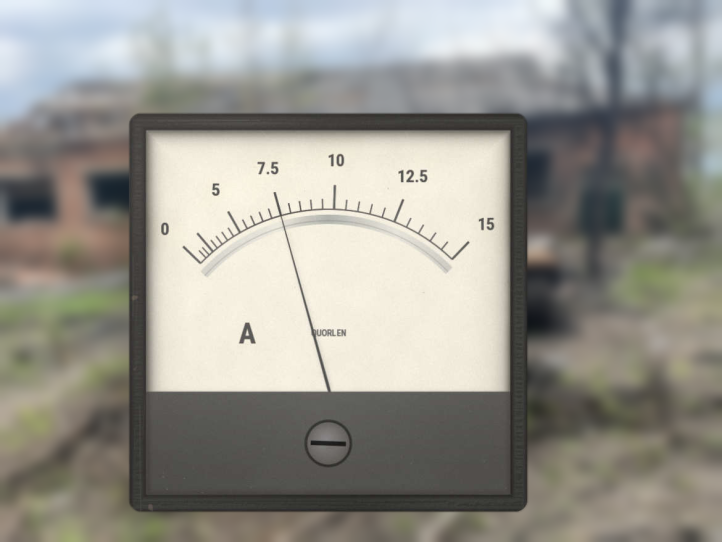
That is 7.5 A
